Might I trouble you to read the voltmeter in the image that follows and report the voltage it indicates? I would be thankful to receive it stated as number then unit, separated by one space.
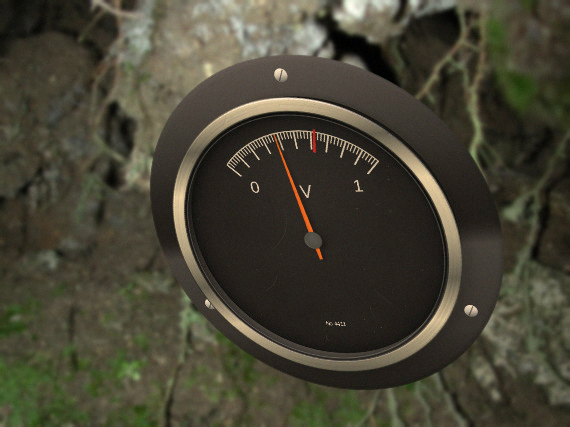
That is 0.4 V
